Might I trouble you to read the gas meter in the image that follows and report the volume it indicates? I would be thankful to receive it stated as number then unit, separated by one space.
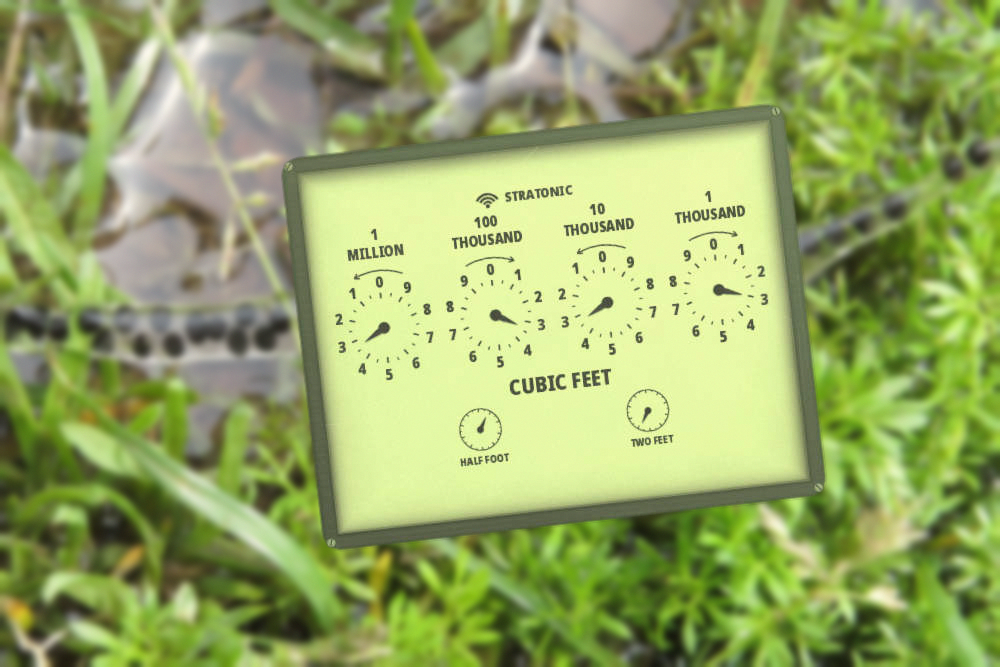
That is 333300 ft³
